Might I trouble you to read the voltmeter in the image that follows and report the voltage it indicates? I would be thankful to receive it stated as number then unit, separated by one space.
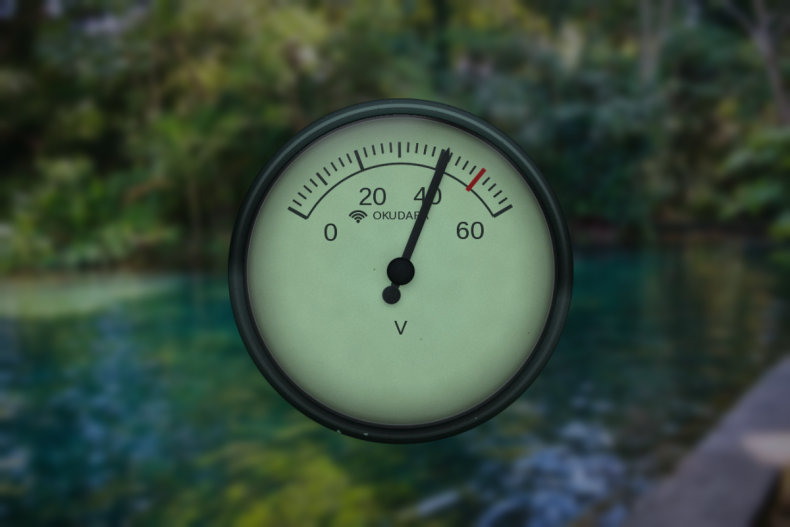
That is 41 V
